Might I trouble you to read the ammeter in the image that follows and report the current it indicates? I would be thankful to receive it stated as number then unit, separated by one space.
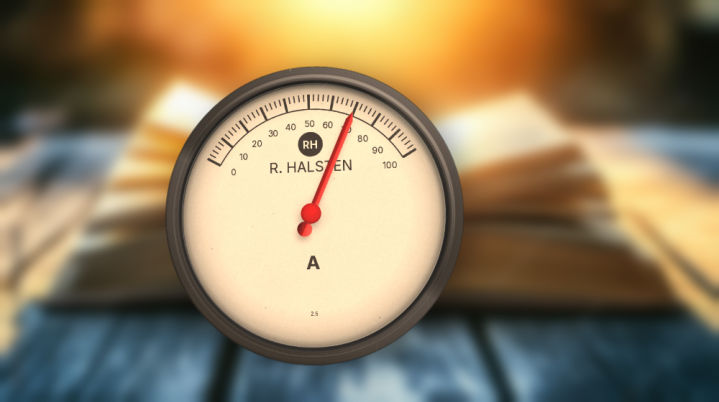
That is 70 A
